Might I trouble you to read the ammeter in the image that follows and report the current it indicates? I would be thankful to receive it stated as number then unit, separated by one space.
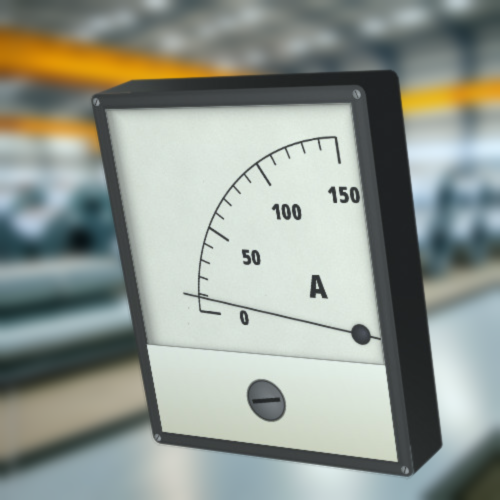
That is 10 A
